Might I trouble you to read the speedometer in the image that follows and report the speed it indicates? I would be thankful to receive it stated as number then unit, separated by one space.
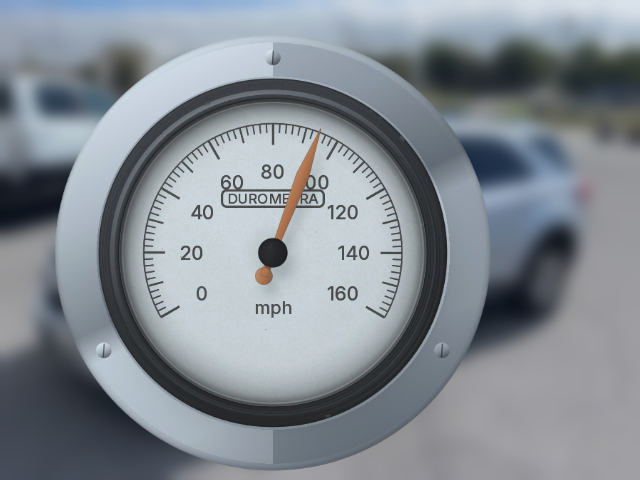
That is 94 mph
